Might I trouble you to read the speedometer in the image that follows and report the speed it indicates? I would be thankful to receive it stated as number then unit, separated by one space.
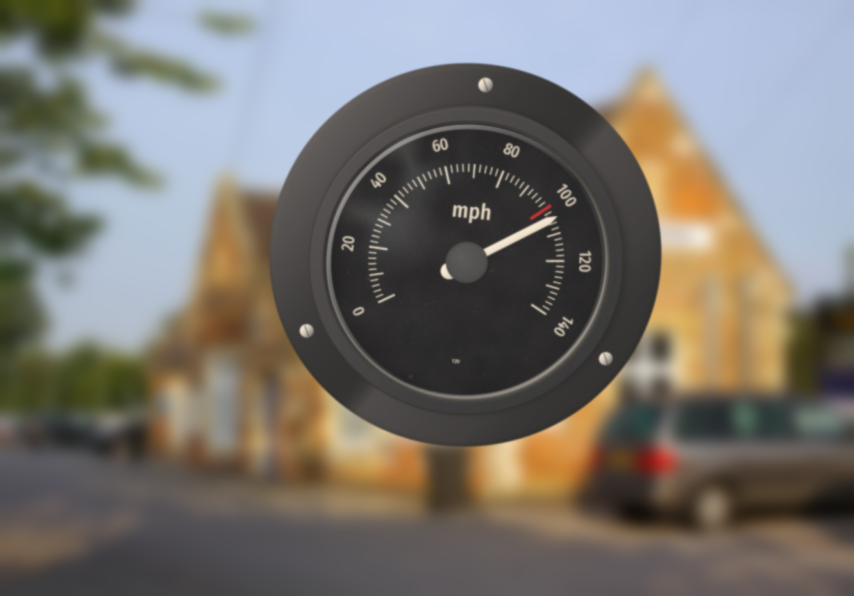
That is 104 mph
